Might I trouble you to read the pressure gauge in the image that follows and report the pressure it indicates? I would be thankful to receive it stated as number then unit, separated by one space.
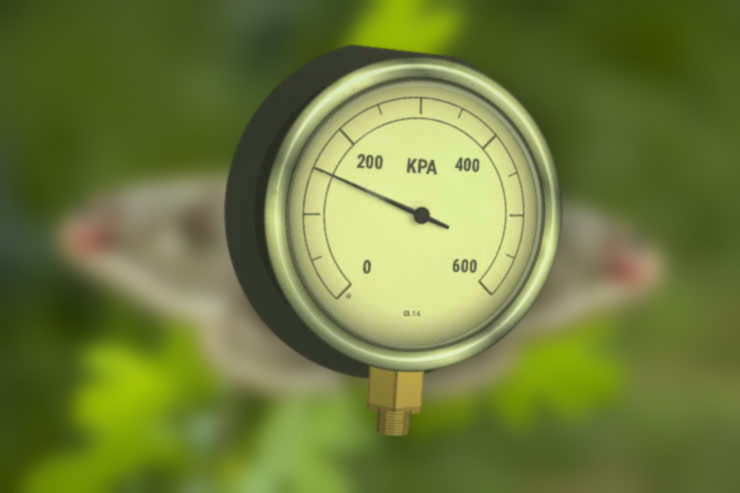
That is 150 kPa
